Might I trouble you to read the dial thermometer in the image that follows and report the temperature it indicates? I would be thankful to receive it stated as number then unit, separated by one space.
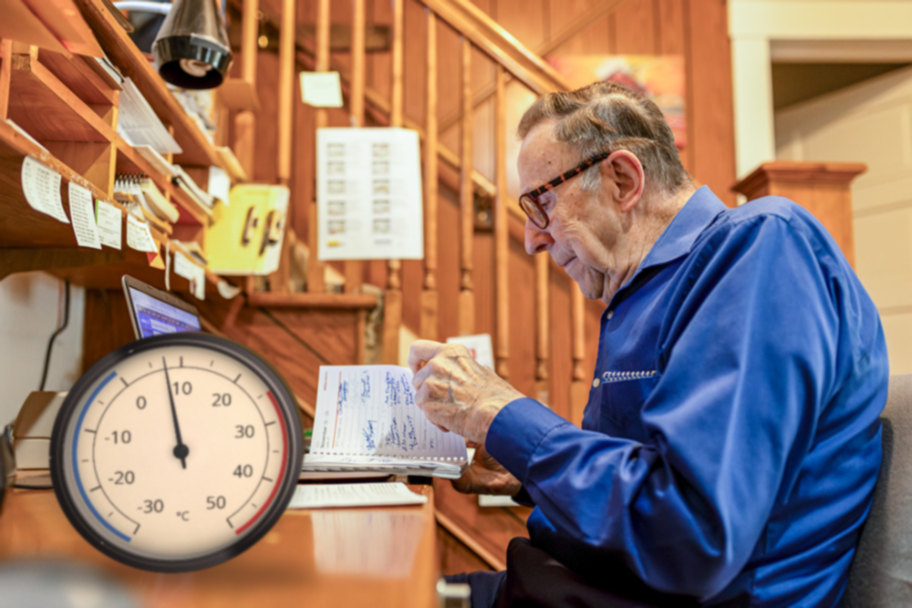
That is 7.5 °C
